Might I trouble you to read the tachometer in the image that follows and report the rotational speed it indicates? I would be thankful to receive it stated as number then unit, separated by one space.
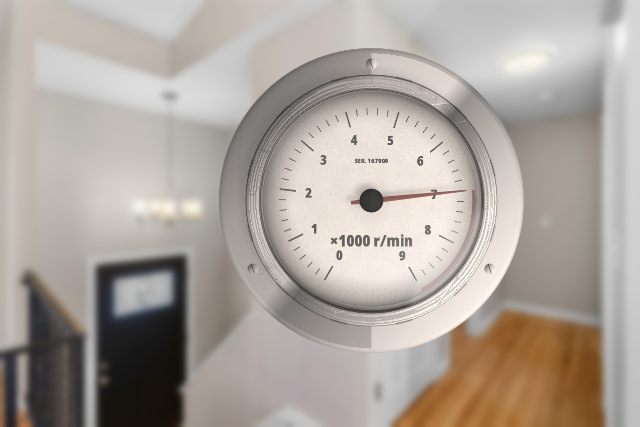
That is 7000 rpm
